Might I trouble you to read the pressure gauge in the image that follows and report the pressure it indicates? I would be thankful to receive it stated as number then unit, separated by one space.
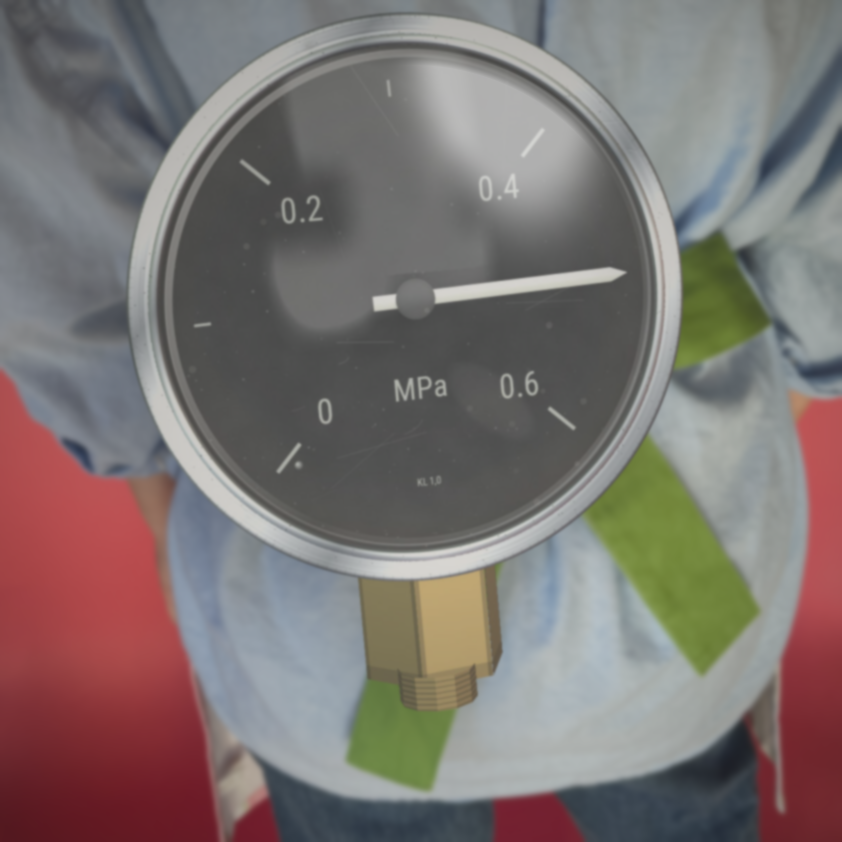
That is 0.5 MPa
